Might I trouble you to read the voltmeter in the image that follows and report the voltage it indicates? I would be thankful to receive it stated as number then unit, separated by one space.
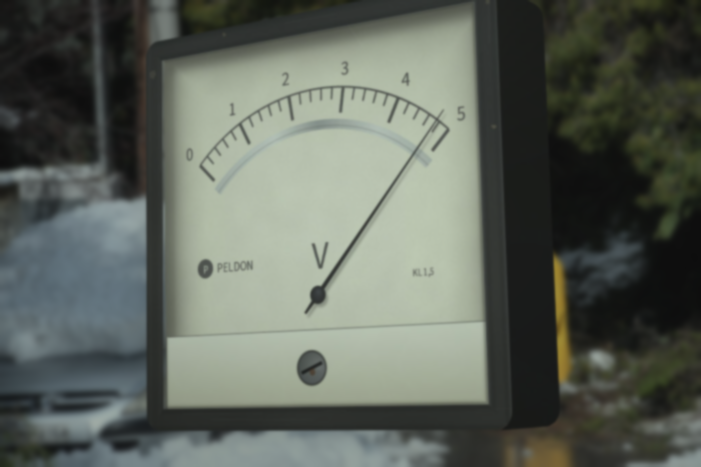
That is 4.8 V
